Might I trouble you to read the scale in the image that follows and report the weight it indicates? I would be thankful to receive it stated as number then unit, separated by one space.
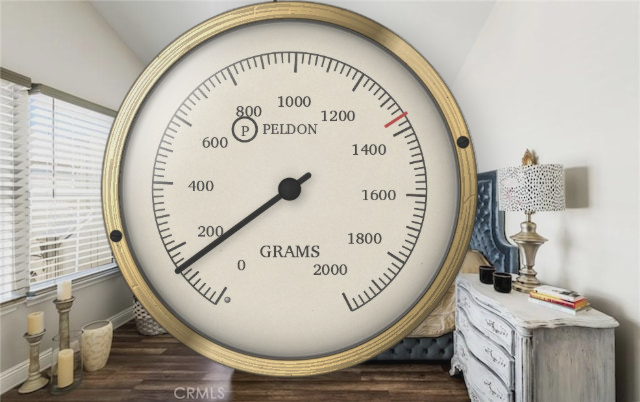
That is 140 g
